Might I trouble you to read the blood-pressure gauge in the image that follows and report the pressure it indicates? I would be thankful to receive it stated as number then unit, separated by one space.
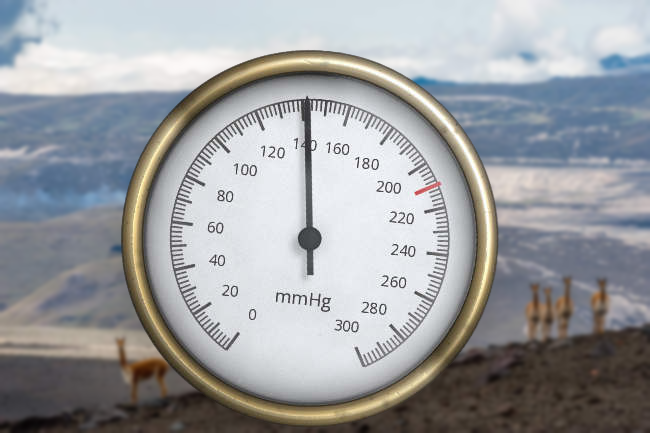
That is 142 mmHg
